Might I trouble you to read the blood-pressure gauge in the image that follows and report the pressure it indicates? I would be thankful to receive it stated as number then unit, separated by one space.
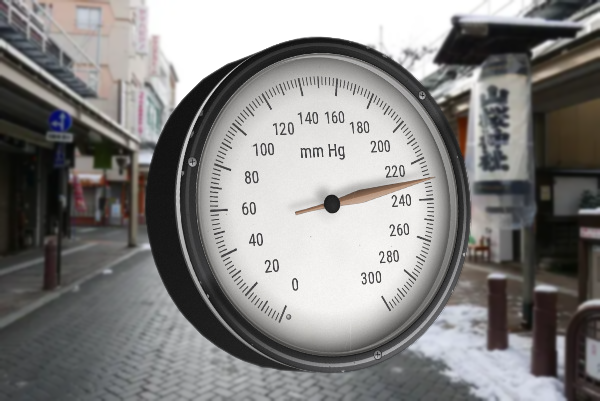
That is 230 mmHg
